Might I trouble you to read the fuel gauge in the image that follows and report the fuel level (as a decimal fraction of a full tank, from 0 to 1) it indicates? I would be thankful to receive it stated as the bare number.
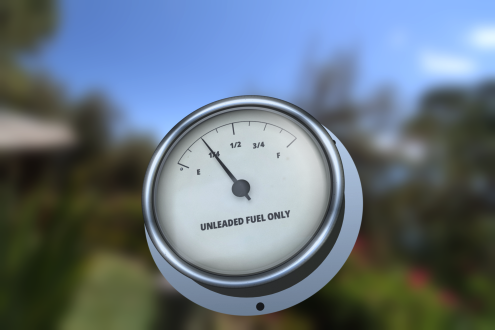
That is 0.25
